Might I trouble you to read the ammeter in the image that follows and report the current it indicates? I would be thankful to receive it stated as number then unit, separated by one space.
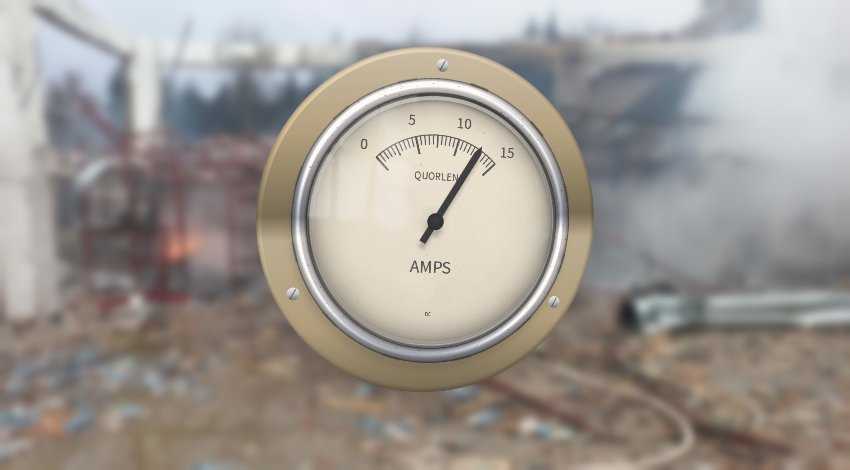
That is 12.5 A
